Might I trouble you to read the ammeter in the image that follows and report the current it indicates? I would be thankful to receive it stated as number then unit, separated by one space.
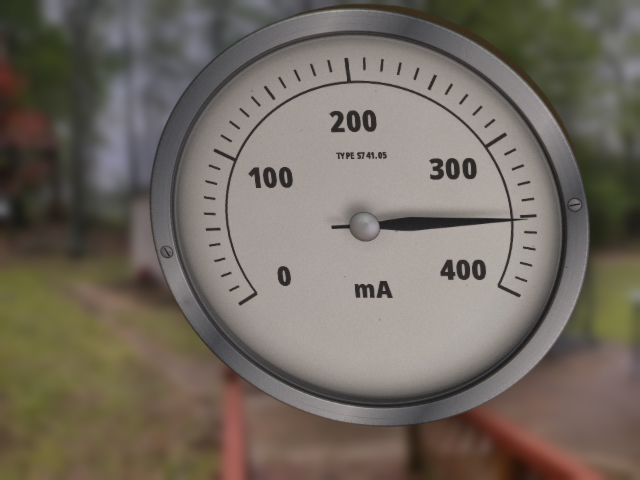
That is 350 mA
